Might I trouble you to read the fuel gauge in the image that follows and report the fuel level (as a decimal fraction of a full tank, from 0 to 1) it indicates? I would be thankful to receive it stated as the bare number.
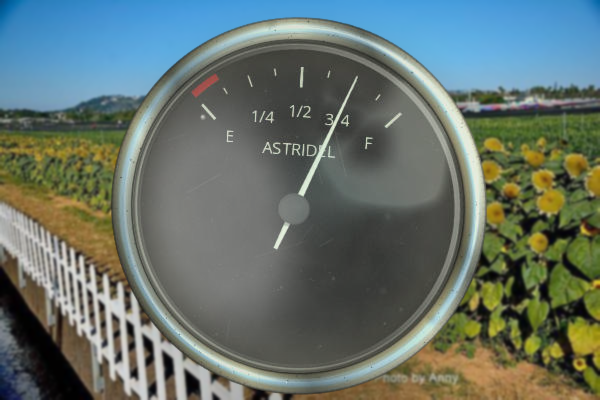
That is 0.75
